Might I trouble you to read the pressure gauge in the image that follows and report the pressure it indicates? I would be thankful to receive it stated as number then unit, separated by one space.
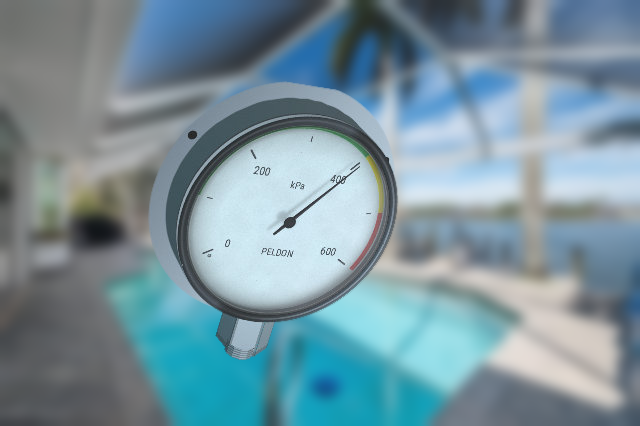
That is 400 kPa
